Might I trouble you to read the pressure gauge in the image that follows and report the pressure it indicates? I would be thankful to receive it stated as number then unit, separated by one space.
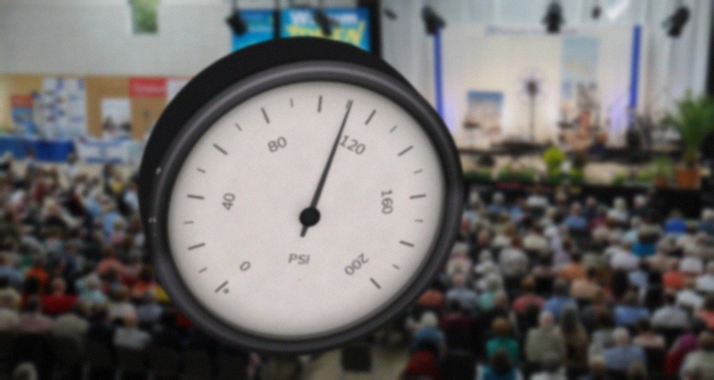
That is 110 psi
